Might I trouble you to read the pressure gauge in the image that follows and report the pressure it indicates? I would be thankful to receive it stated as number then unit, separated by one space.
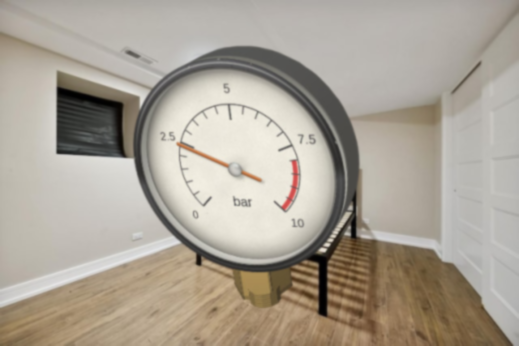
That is 2.5 bar
